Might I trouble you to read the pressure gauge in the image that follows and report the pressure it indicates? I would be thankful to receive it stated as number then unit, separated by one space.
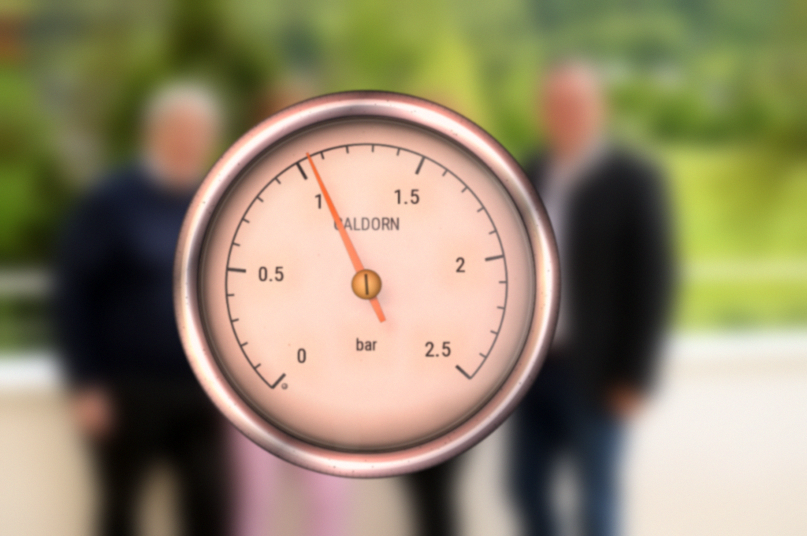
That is 1.05 bar
